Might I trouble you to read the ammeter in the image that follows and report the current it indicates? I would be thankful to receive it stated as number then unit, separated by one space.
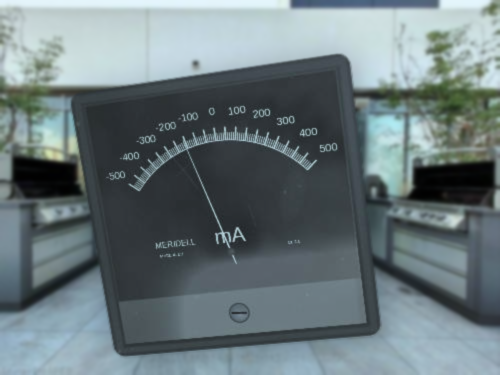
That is -150 mA
